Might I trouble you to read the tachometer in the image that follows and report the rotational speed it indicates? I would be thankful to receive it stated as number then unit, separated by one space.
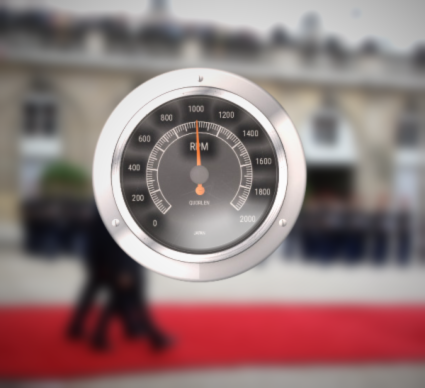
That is 1000 rpm
